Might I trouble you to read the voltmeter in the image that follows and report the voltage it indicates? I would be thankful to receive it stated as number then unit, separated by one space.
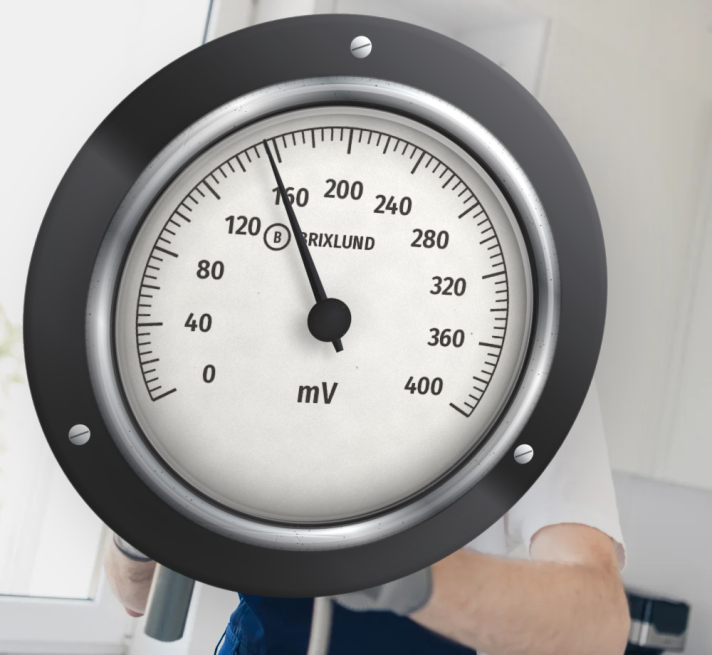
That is 155 mV
